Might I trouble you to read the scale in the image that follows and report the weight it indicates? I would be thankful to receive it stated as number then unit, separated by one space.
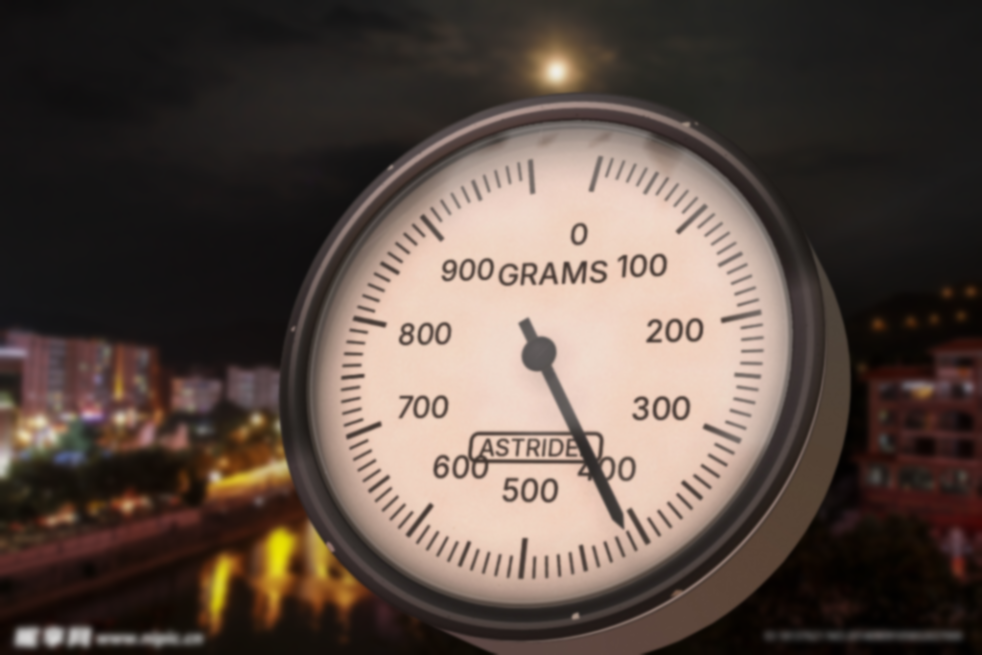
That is 410 g
